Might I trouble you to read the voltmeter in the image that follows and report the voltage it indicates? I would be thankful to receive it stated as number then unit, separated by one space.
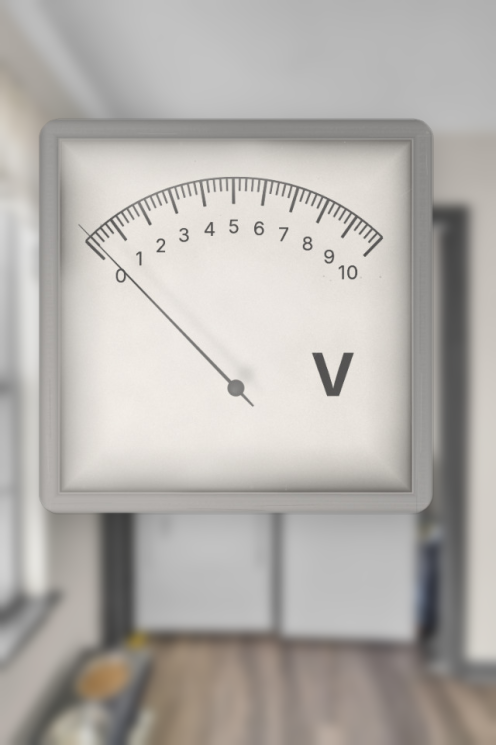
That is 0.2 V
